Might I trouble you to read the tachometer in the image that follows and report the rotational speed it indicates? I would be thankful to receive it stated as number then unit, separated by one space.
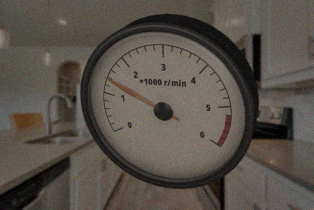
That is 1400 rpm
